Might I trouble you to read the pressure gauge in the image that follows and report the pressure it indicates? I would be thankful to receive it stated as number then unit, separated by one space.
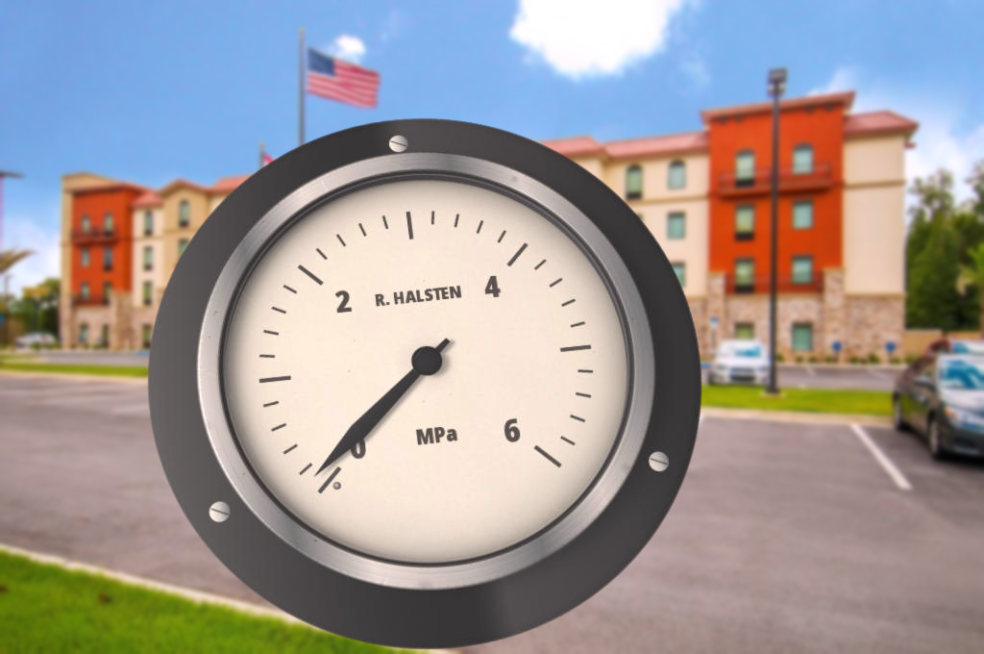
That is 0.1 MPa
